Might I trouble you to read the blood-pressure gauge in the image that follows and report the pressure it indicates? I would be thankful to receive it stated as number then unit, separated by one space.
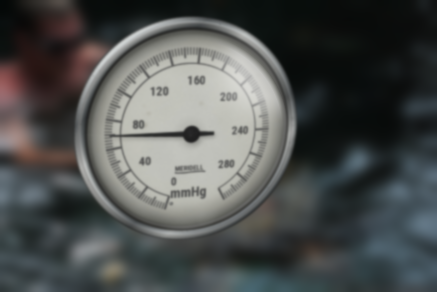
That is 70 mmHg
